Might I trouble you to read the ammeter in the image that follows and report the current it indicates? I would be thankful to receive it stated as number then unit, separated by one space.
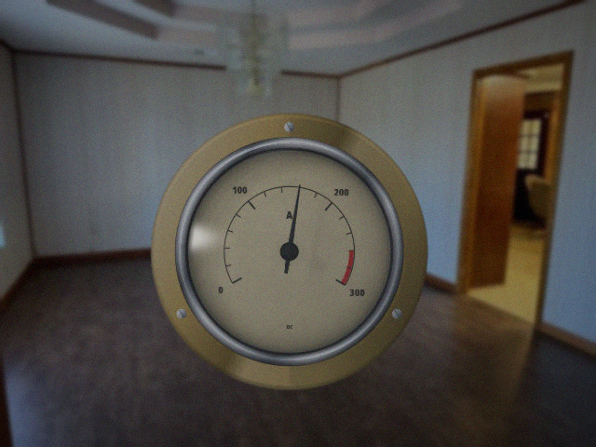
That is 160 A
